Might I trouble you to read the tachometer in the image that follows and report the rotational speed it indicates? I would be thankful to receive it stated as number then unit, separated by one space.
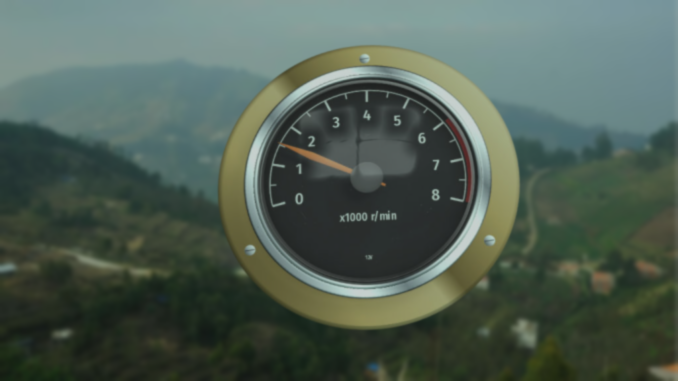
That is 1500 rpm
